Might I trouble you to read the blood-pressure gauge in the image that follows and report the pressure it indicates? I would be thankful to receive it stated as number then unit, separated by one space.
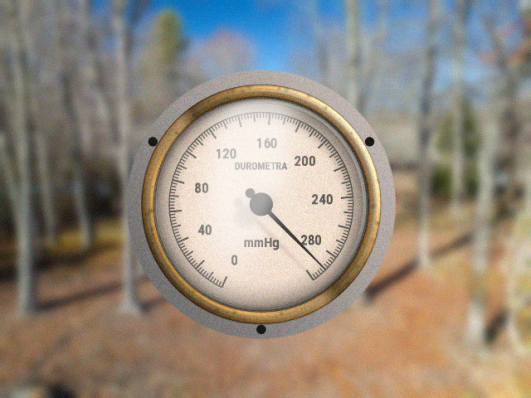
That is 290 mmHg
